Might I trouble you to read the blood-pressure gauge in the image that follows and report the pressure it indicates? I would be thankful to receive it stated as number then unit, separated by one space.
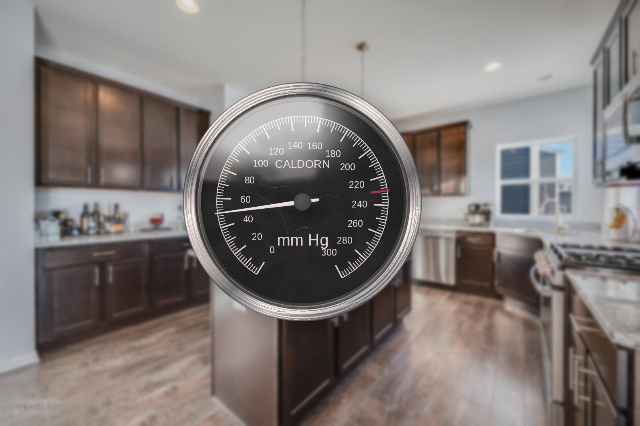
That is 50 mmHg
